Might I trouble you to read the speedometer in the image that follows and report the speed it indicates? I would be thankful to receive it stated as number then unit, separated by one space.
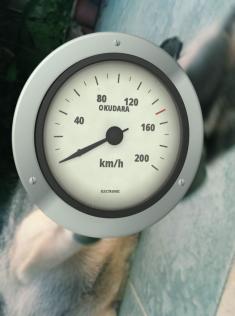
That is 0 km/h
